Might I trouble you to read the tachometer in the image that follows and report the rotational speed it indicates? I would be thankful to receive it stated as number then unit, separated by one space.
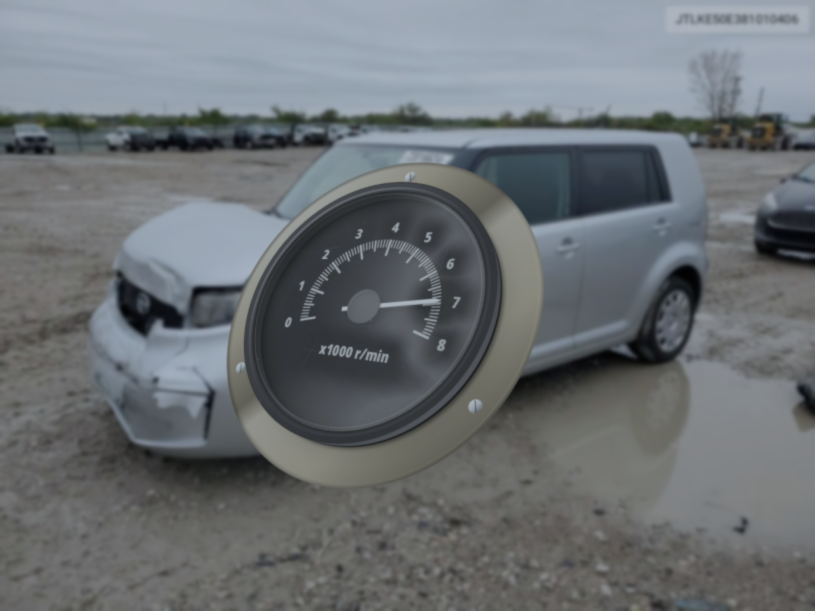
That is 7000 rpm
